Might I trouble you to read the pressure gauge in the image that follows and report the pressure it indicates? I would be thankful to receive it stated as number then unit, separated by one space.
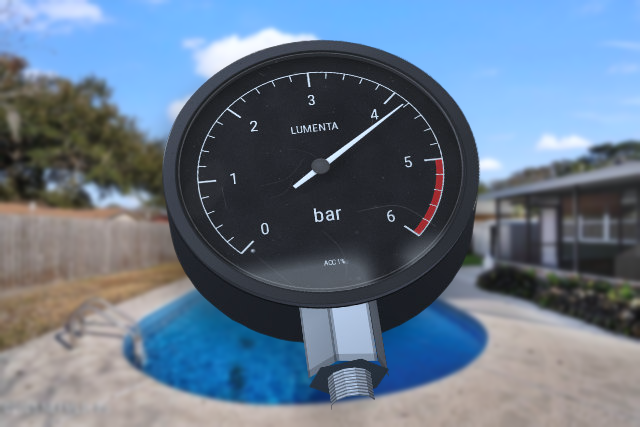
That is 4.2 bar
